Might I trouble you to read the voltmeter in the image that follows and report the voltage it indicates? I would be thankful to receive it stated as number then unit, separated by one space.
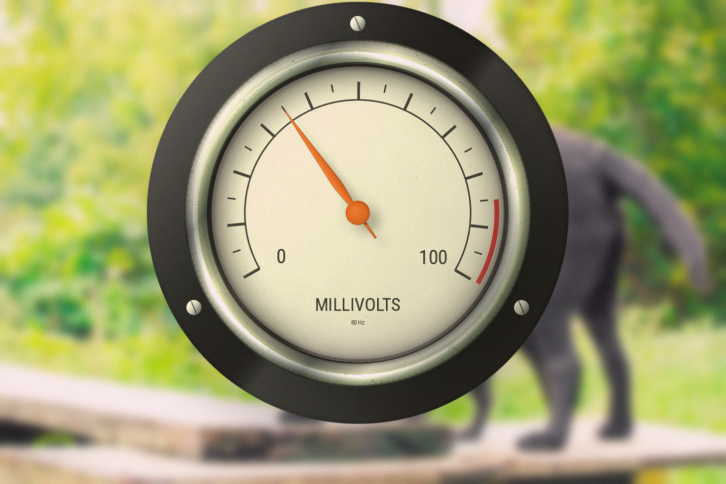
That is 35 mV
